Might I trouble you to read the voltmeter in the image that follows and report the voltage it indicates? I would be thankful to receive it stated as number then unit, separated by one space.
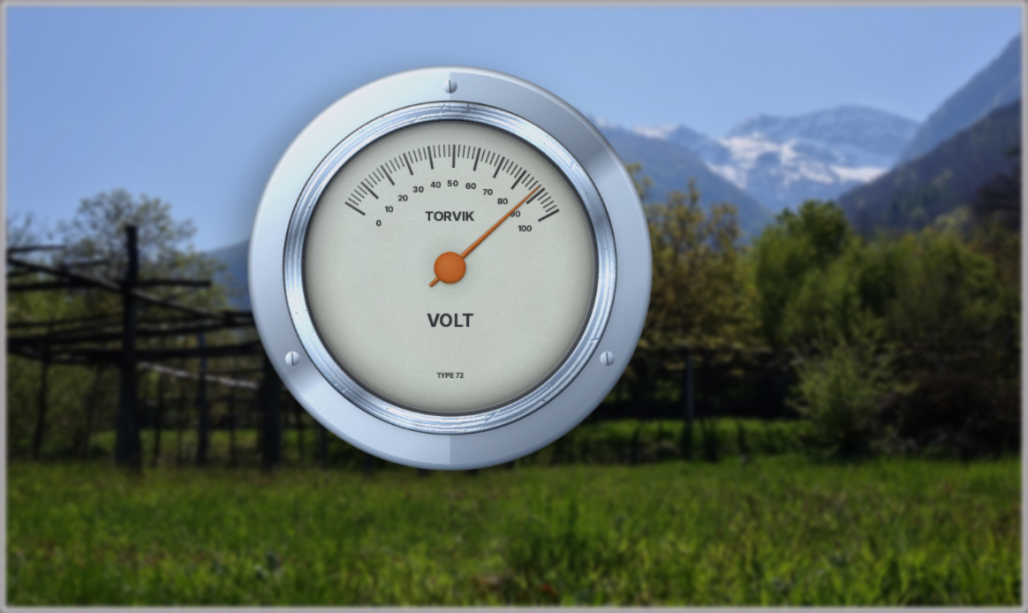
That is 88 V
